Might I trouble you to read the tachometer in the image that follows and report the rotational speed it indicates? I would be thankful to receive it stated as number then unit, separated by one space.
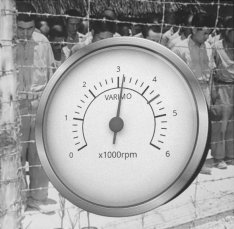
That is 3200 rpm
